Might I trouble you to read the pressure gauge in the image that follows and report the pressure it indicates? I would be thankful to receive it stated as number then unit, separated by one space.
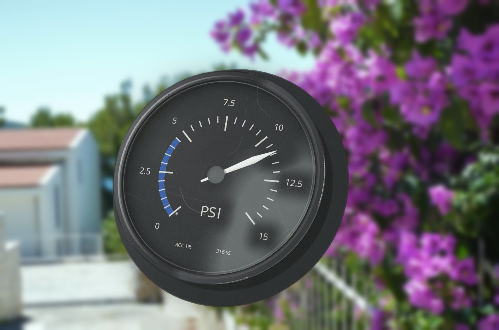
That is 11 psi
